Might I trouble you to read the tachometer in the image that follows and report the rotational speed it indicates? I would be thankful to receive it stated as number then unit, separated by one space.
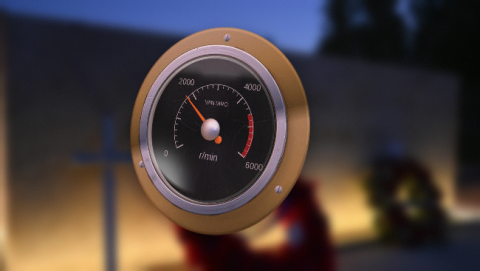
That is 1800 rpm
